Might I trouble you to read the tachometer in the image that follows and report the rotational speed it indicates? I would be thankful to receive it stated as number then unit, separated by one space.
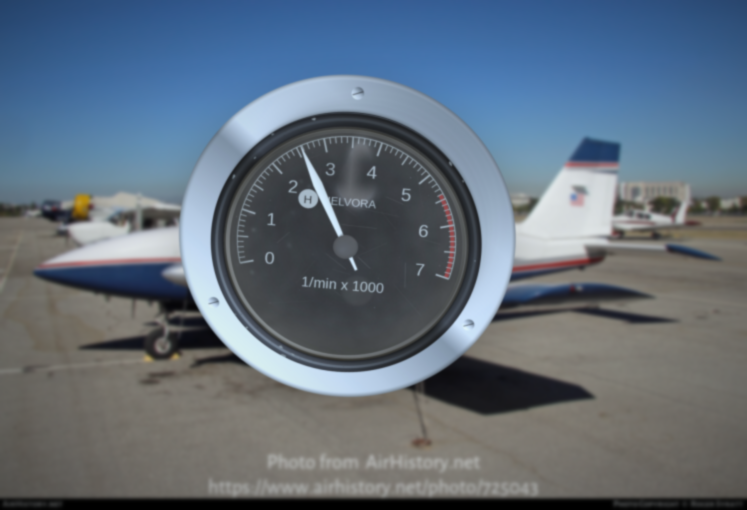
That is 2600 rpm
